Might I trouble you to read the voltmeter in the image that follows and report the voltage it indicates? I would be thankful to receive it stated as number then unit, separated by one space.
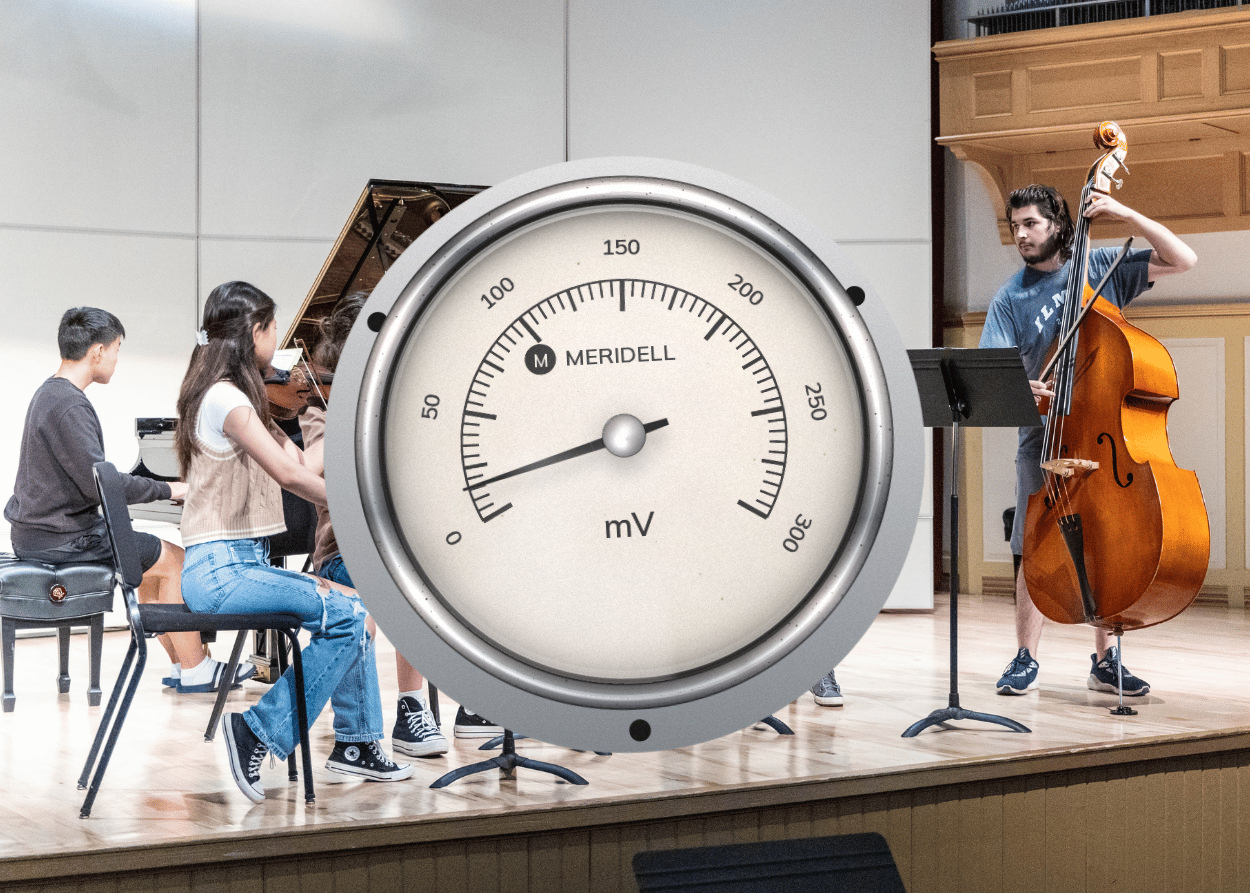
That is 15 mV
